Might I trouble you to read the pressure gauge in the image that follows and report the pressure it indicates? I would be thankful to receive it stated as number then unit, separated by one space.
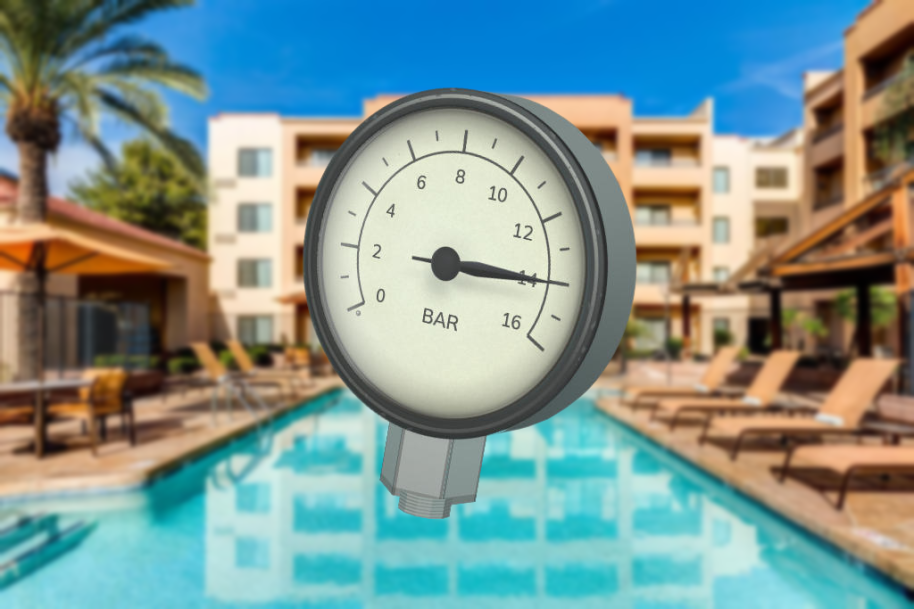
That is 14 bar
